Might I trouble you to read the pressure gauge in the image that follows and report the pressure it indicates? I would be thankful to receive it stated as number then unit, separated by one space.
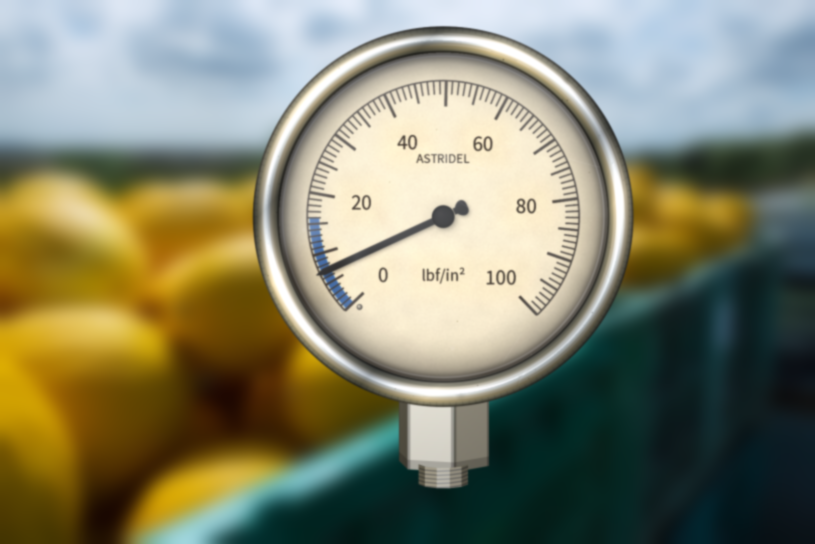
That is 7 psi
